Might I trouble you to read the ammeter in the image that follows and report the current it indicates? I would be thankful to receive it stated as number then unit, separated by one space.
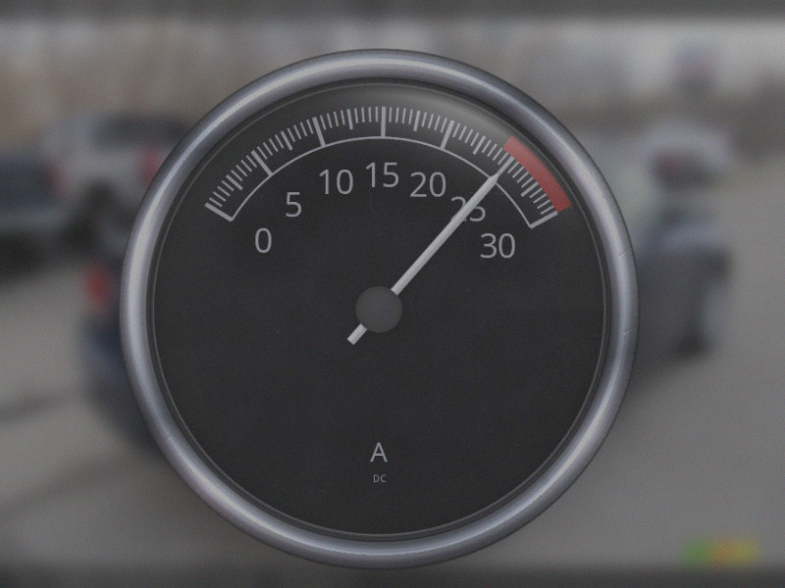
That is 25 A
